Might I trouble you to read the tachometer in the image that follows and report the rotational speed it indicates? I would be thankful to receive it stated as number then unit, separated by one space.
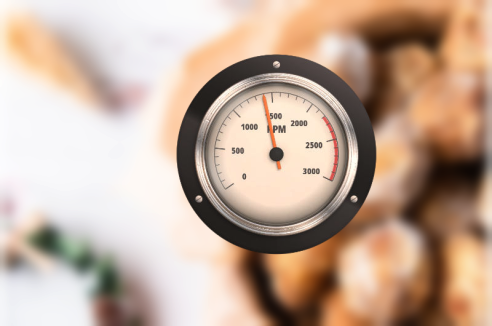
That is 1400 rpm
